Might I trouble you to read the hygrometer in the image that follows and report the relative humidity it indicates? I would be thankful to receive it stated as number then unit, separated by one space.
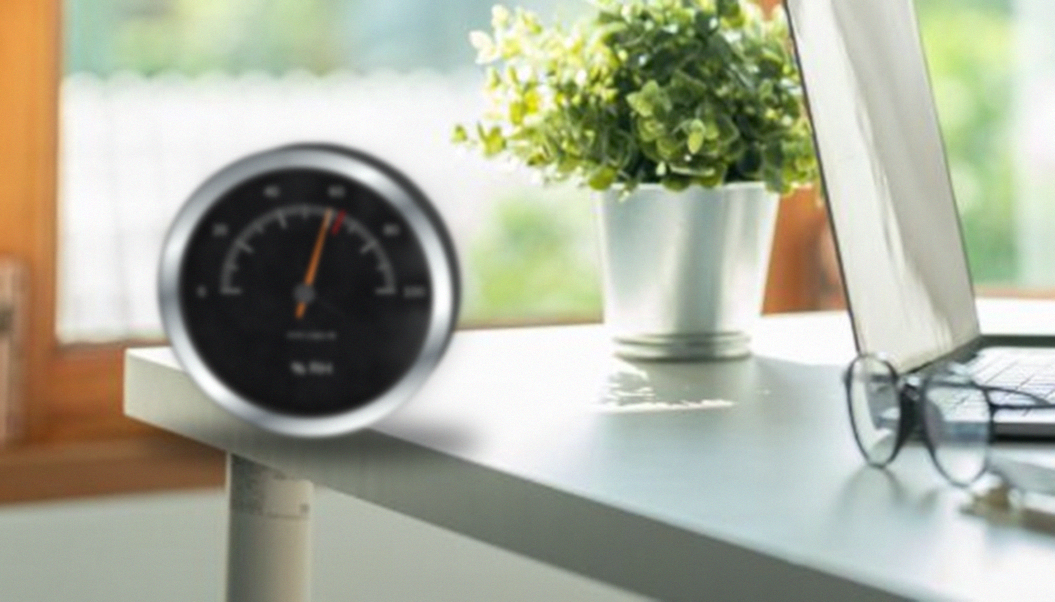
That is 60 %
